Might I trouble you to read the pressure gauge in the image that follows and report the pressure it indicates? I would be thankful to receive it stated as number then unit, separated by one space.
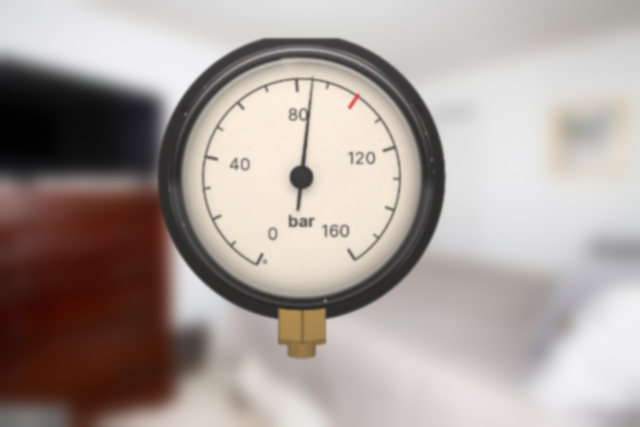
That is 85 bar
